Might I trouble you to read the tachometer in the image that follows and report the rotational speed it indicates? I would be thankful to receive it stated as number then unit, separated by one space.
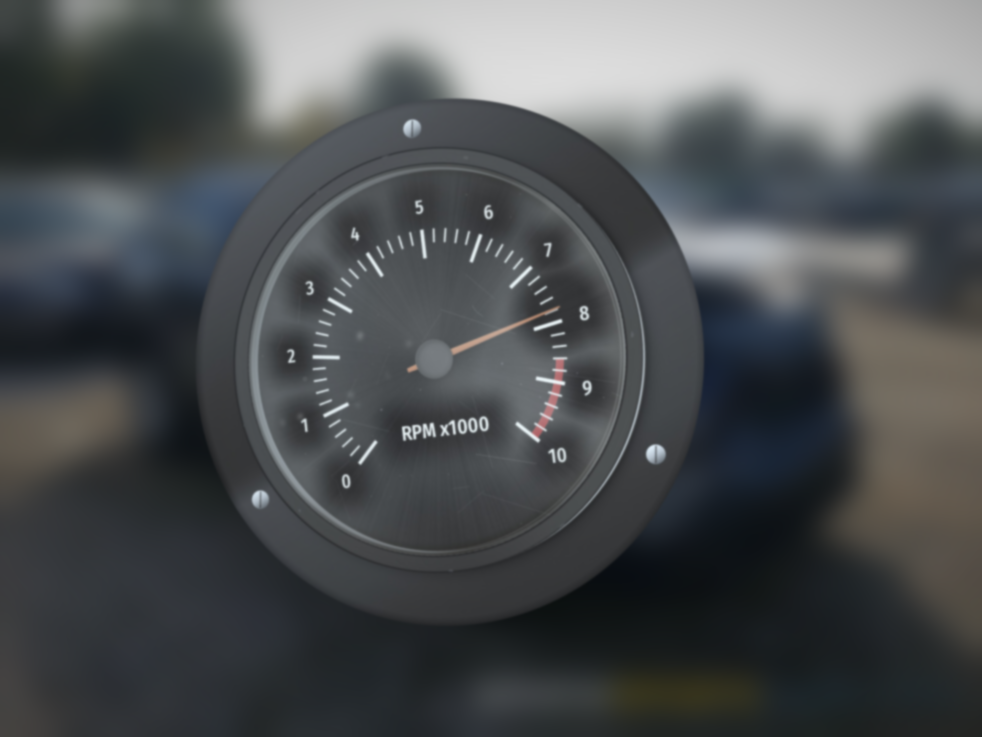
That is 7800 rpm
